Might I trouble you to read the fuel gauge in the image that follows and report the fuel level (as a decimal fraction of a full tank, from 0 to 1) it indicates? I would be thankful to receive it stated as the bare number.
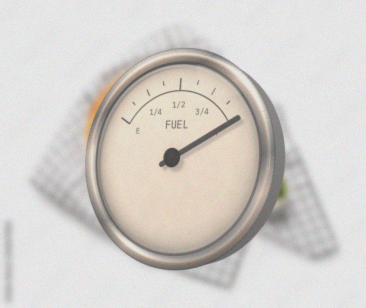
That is 1
